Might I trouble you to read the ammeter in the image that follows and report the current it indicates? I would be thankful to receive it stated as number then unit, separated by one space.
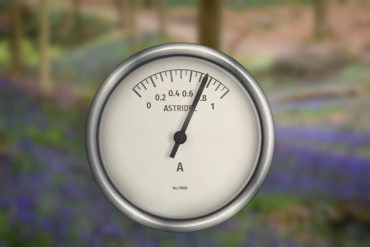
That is 0.75 A
